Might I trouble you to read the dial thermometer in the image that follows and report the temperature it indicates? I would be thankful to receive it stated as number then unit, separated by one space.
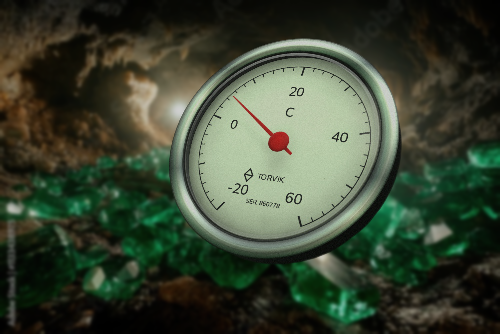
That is 5 °C
